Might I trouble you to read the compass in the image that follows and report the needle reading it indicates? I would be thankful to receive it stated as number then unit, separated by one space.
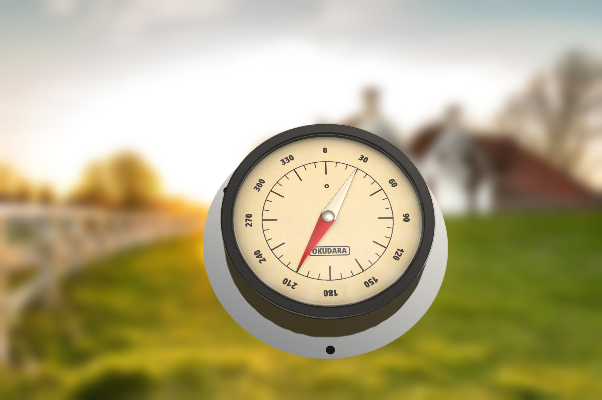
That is 210 °
